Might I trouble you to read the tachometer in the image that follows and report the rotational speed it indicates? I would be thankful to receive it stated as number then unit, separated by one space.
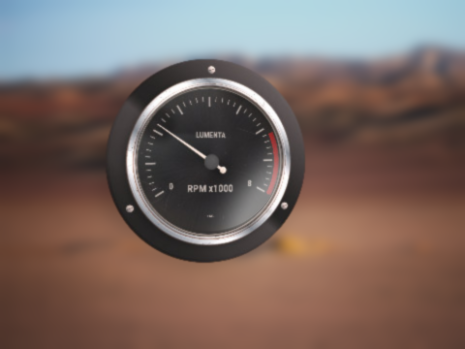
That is 2200 rpm
